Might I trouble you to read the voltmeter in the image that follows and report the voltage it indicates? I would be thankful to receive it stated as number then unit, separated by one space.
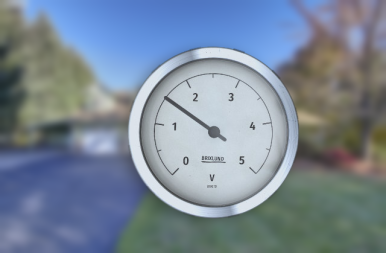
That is 1.5 V
